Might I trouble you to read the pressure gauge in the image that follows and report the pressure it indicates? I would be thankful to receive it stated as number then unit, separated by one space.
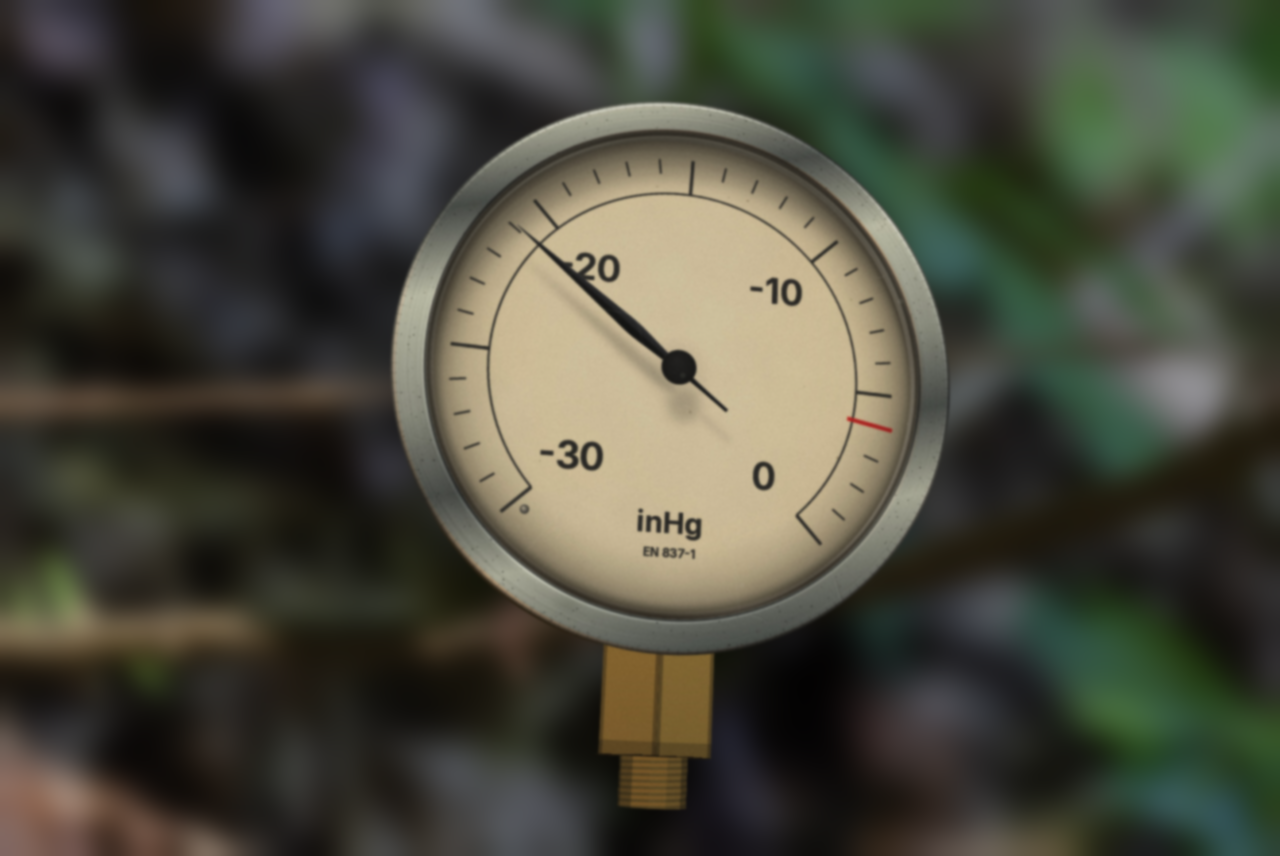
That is -21 inHg
